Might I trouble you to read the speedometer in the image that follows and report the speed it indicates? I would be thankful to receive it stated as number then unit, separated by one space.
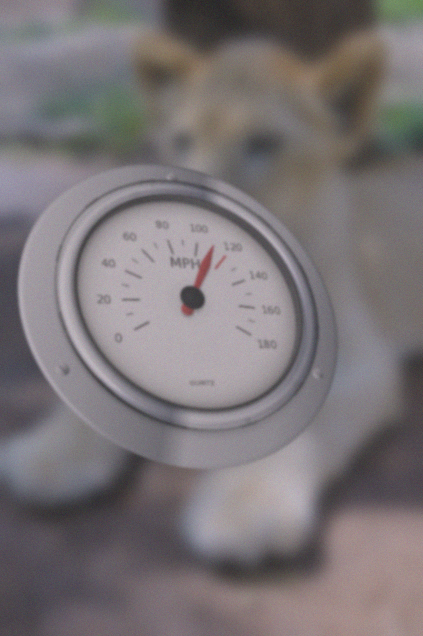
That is 110 mph
